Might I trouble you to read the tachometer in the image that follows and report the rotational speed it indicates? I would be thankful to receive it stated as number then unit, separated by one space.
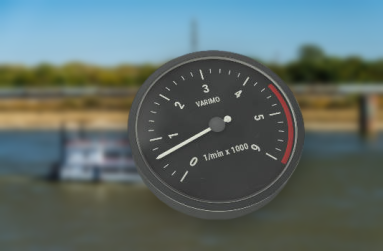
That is 600 rpm
